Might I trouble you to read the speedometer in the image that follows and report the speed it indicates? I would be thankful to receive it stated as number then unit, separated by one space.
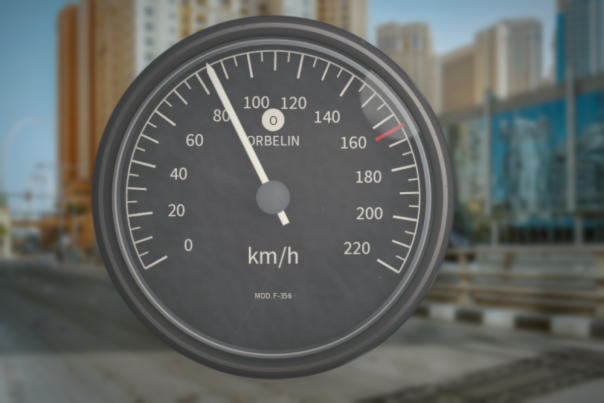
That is 85 km/h
